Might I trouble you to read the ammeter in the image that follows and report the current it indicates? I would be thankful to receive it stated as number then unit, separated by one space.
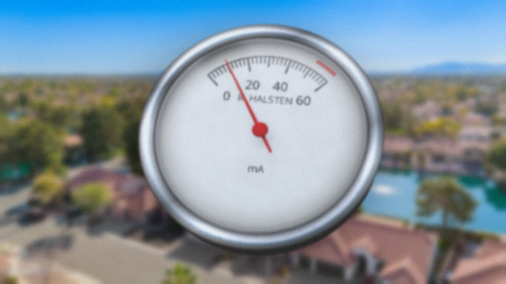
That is 10 mA
